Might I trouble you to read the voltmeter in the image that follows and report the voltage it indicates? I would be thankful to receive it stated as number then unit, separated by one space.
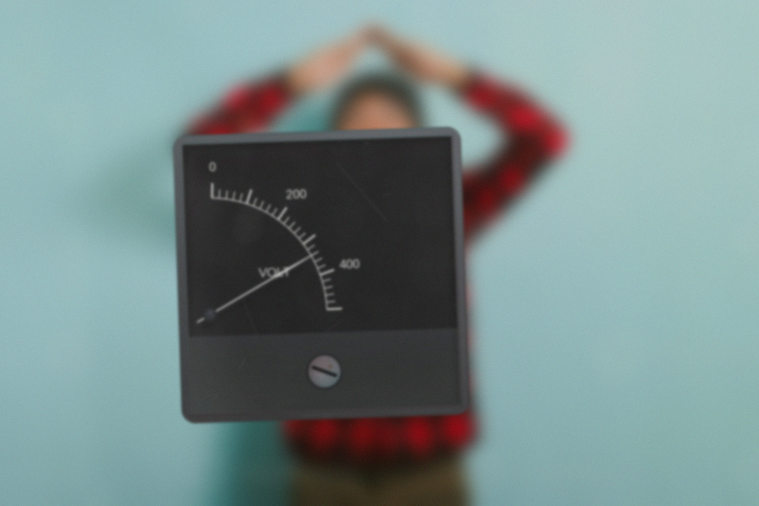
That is 340 V
